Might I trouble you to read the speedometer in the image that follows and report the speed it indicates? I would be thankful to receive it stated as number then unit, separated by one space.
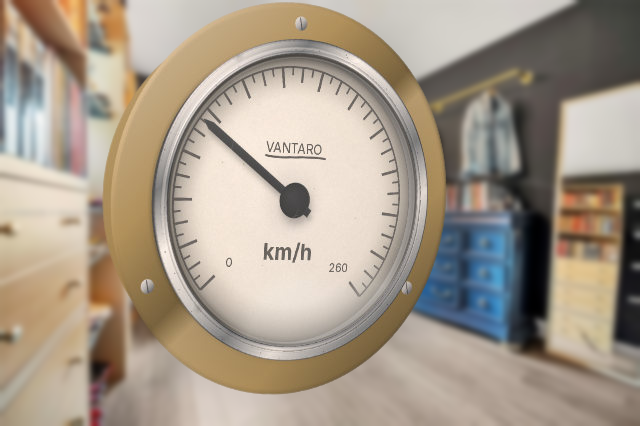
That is 75 km/h
